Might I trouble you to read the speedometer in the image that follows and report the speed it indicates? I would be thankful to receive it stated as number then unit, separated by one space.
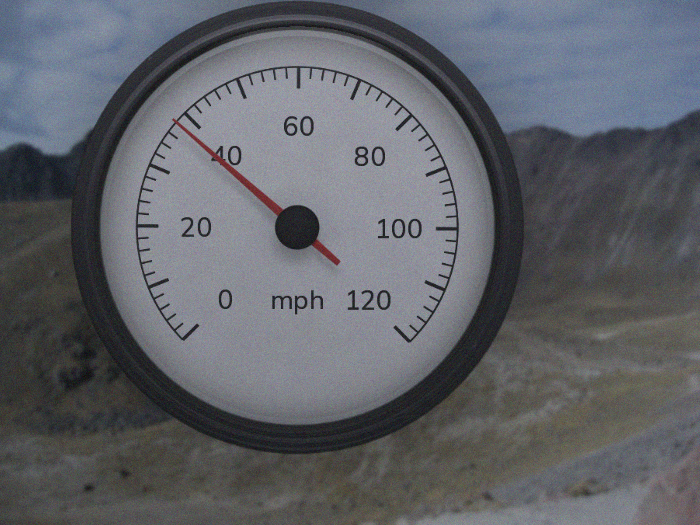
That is 38 mph
